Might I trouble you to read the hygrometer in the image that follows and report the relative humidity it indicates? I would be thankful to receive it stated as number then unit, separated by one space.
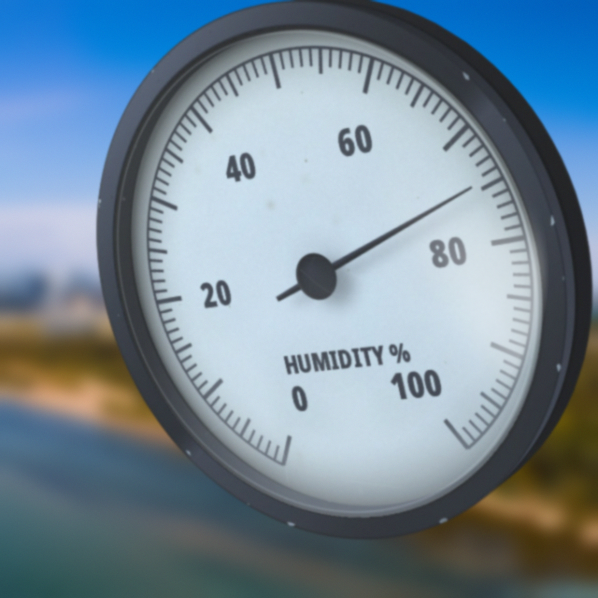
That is 74.5 %
